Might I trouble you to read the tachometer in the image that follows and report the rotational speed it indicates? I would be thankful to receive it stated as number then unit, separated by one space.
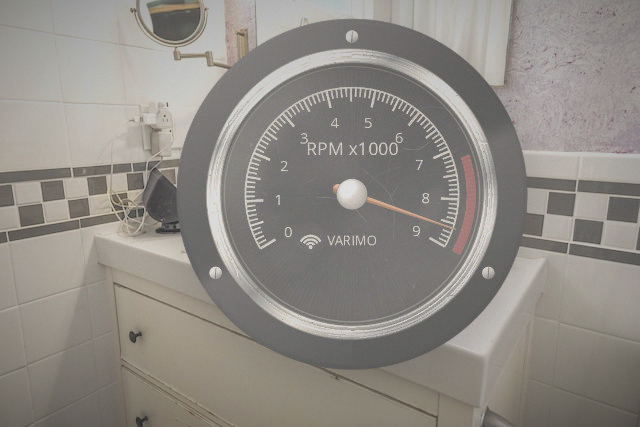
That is 8600 rpm
